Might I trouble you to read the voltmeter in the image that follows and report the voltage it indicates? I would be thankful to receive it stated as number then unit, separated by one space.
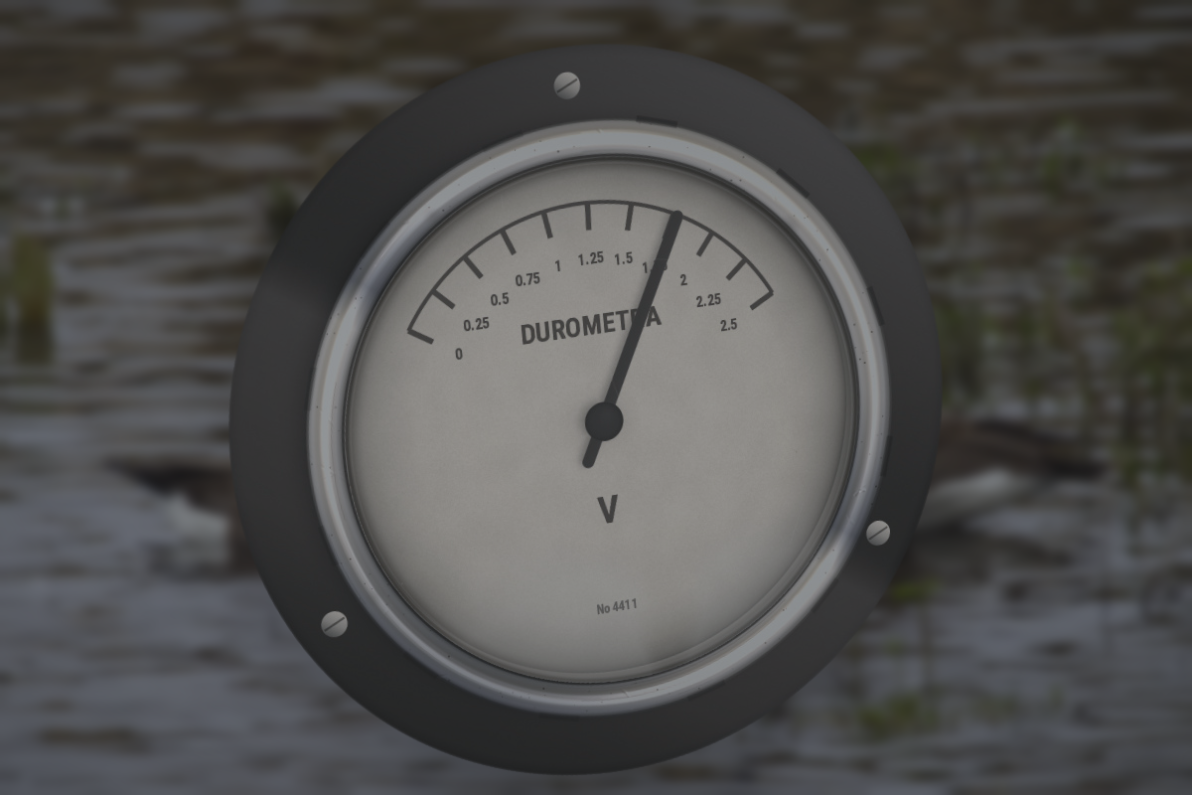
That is 1.75 V
